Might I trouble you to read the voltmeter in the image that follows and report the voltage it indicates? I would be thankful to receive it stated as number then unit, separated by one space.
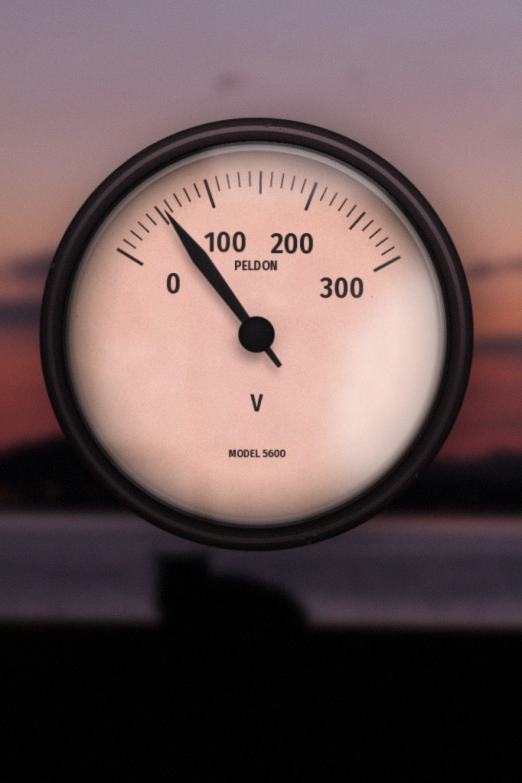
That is 55 V
